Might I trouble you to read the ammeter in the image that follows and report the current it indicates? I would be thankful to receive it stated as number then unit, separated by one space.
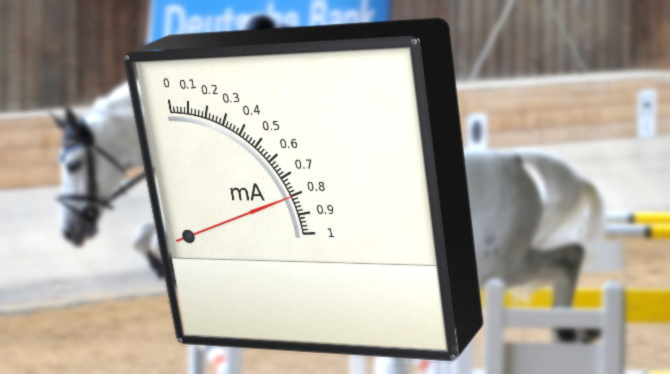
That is 0.8 mA
